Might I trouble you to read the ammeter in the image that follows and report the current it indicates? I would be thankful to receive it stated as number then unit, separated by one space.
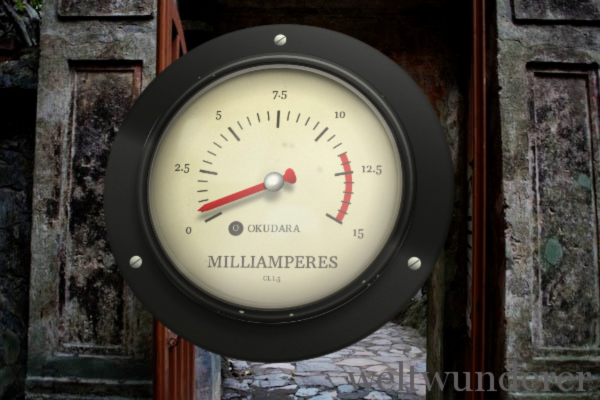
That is 0.5 mA
